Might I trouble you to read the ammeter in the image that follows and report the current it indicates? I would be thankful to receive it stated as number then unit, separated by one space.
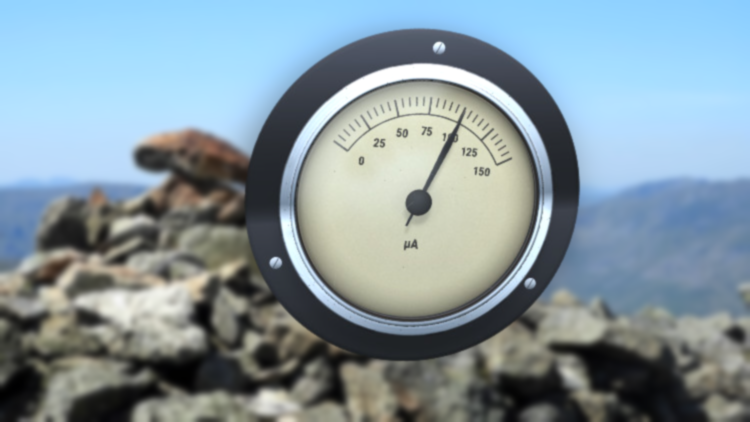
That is 100 µA
